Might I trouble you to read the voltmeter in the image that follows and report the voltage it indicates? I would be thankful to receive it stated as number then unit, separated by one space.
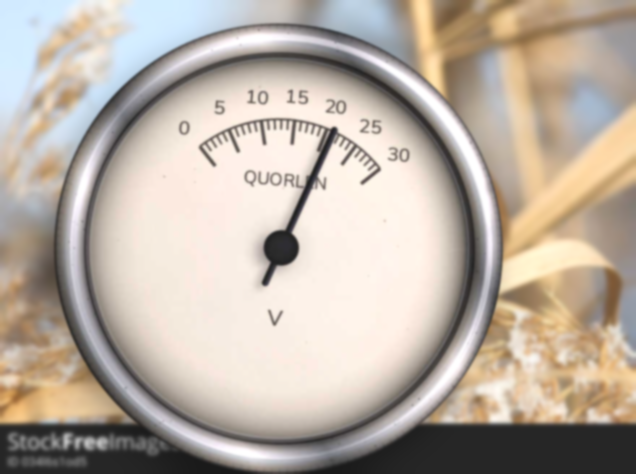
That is 21 V
